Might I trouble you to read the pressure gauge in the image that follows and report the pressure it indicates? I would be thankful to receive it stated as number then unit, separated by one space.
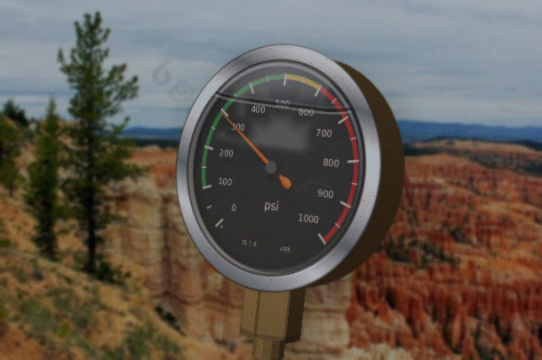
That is 300 psi
